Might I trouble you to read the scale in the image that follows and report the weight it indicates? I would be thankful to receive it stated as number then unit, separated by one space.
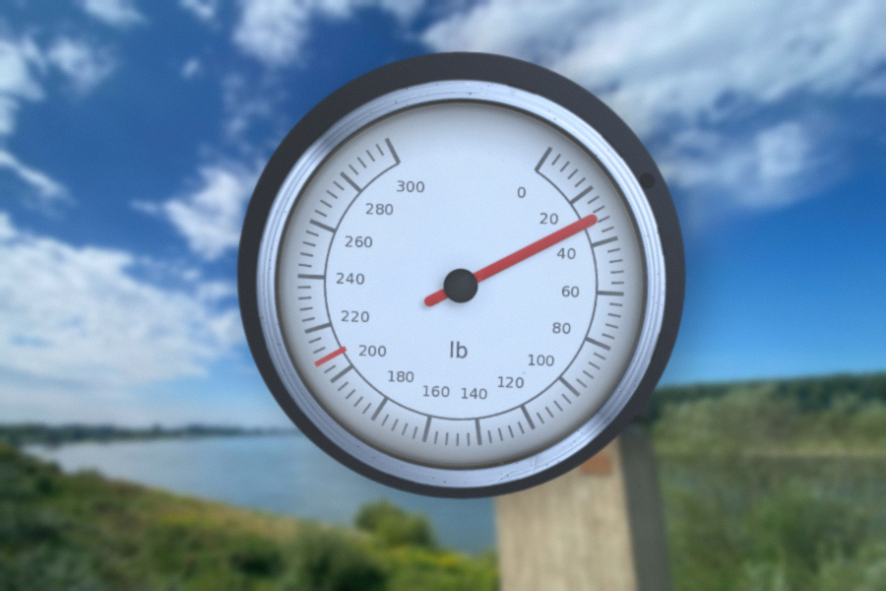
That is 30 lb
